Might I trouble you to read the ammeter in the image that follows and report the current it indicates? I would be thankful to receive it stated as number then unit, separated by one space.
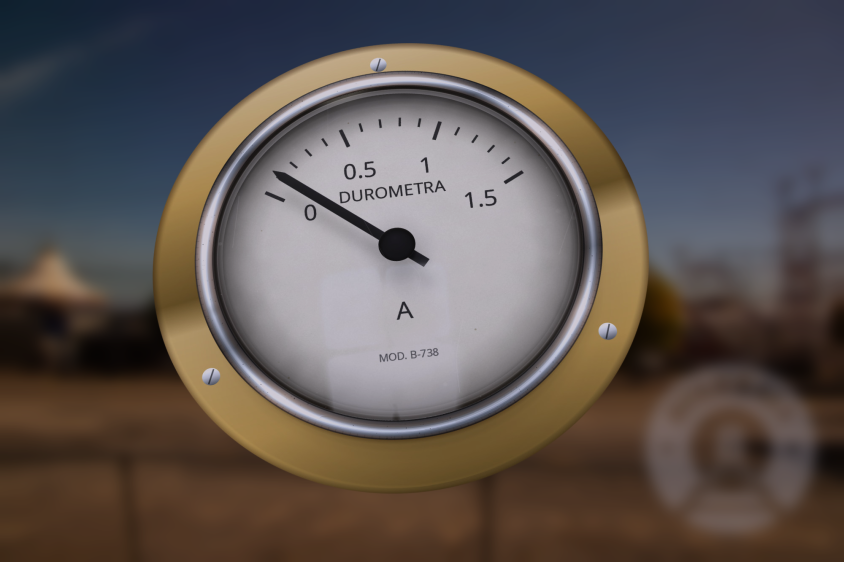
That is 0.1 A
